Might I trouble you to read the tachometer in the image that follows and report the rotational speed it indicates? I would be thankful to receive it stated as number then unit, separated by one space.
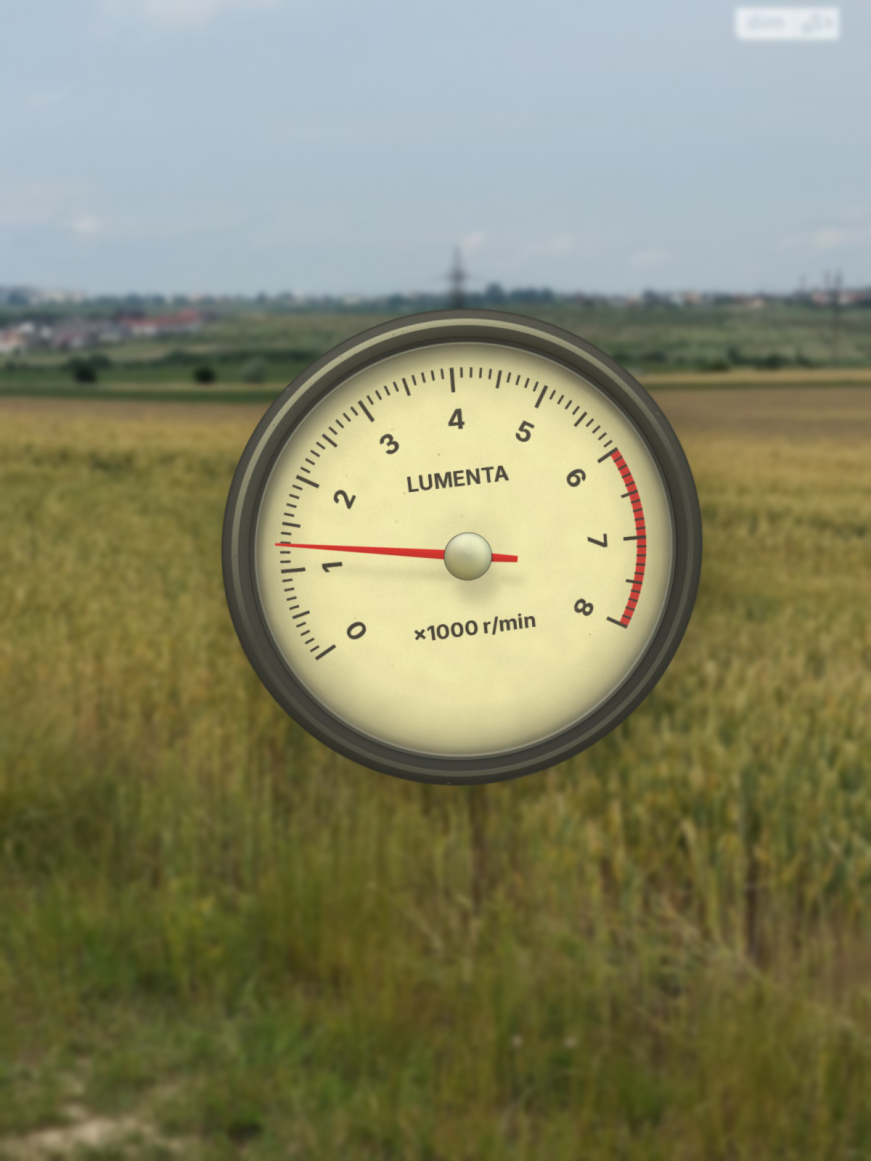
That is 1300 rpm
